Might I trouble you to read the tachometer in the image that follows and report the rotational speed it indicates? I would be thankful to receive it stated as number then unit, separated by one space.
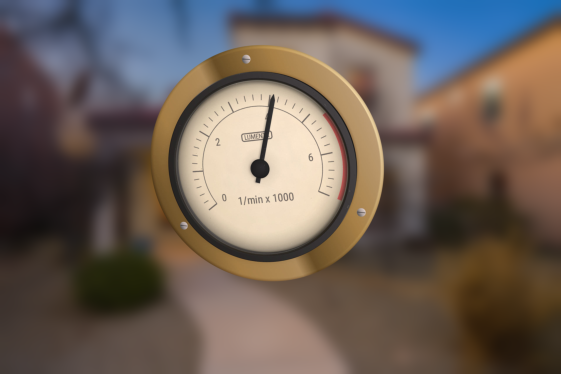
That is 4100 rpm
